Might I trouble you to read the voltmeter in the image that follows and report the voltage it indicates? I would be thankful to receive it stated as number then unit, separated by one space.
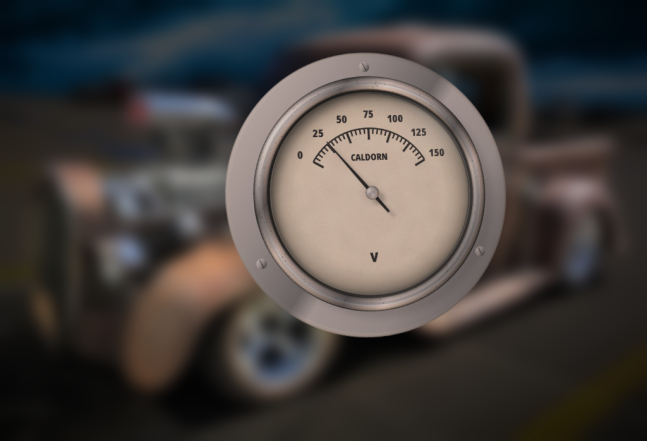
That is 25 V
